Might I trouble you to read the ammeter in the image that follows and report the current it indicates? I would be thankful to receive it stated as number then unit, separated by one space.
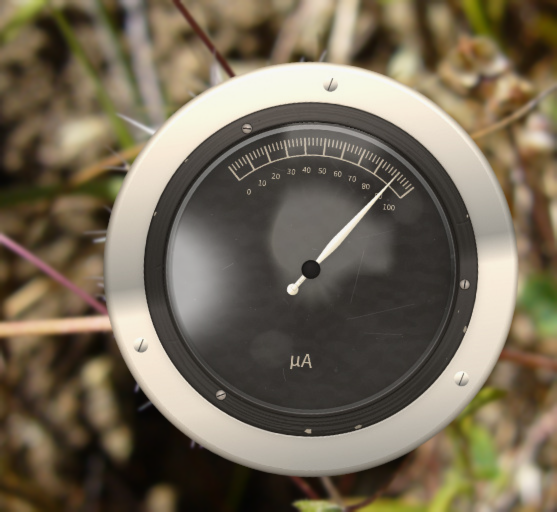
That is 90 µA
